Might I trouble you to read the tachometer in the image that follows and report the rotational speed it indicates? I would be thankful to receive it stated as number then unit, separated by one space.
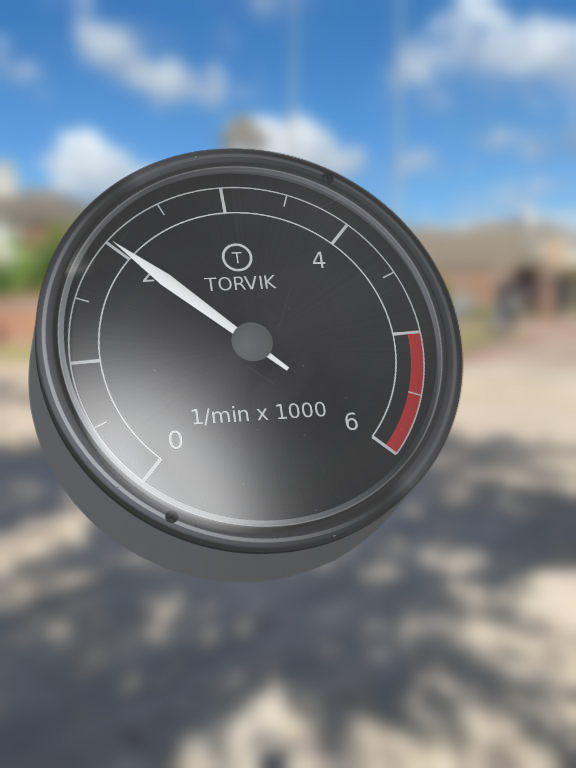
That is 2000 rpm
